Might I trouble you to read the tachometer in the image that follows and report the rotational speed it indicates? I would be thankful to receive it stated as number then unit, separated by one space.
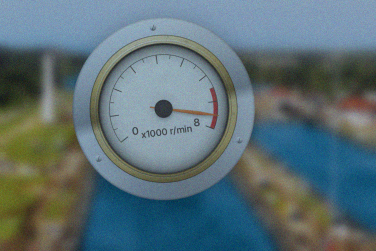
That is 7500 rpm
